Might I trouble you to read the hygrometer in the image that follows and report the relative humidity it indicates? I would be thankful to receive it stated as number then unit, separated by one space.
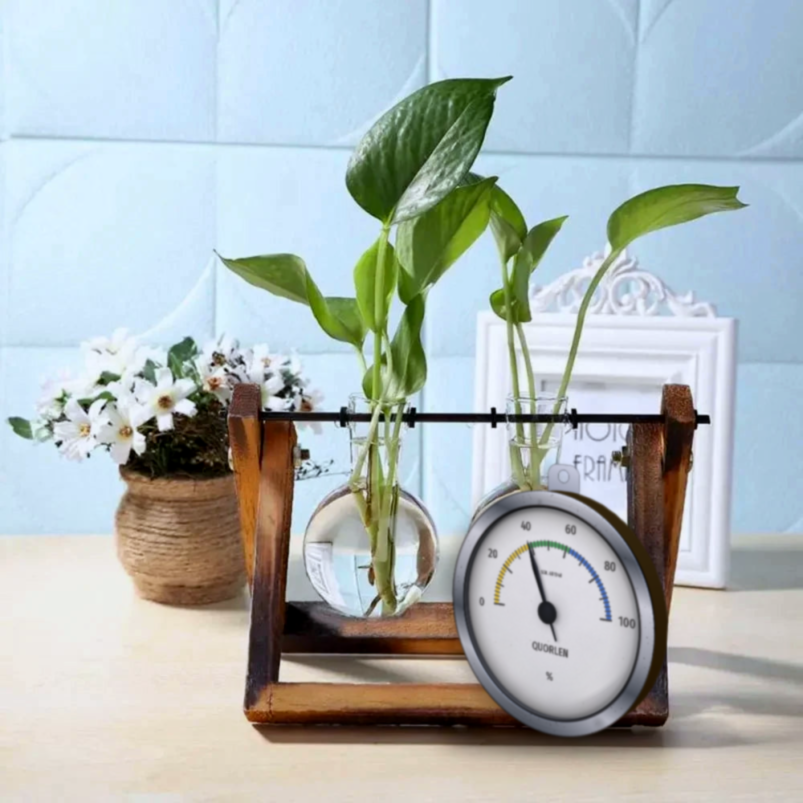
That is 40 %
